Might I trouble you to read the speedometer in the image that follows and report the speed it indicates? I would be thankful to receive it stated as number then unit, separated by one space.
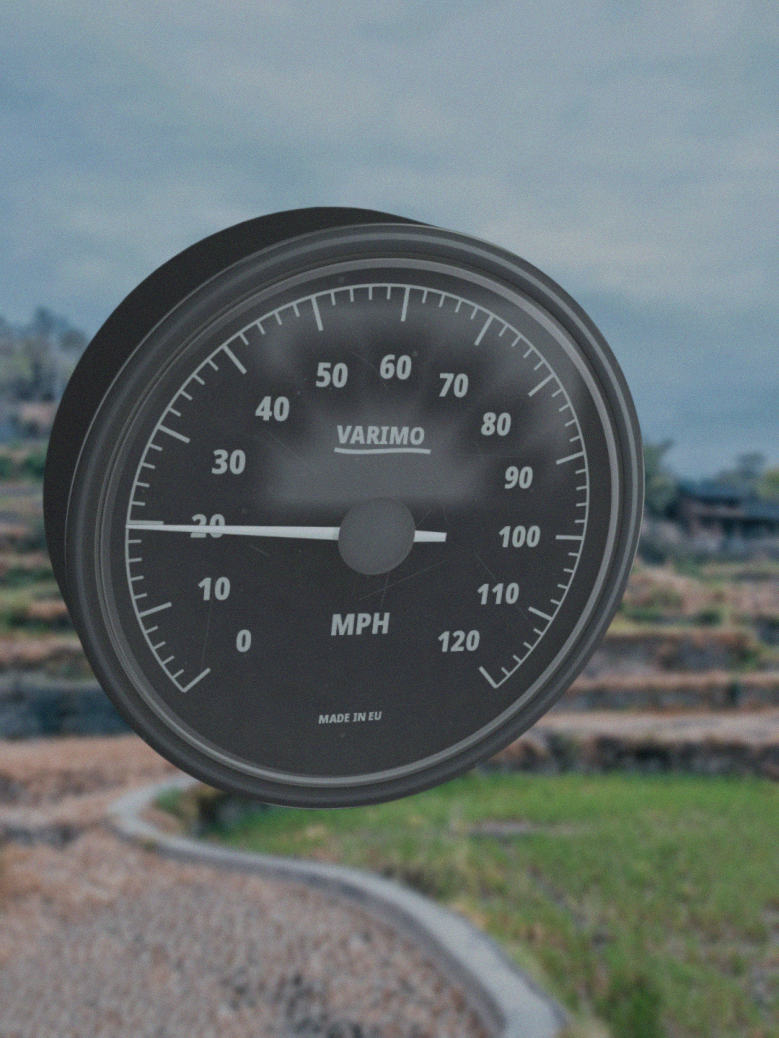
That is 20 mph
